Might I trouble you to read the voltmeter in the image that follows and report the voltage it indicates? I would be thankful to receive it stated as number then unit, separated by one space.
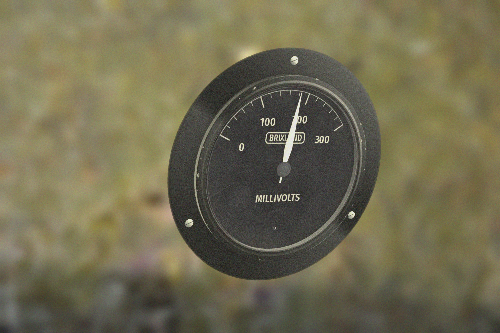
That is 180 mV
